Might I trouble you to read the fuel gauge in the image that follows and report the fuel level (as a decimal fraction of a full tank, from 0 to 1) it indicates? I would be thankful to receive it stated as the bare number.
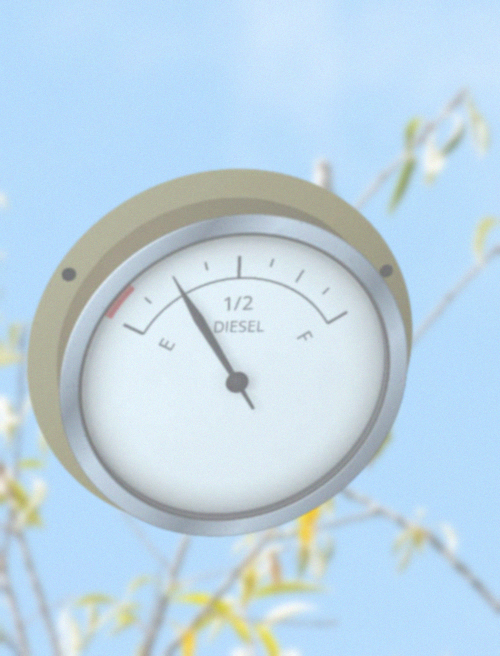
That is 0.25
